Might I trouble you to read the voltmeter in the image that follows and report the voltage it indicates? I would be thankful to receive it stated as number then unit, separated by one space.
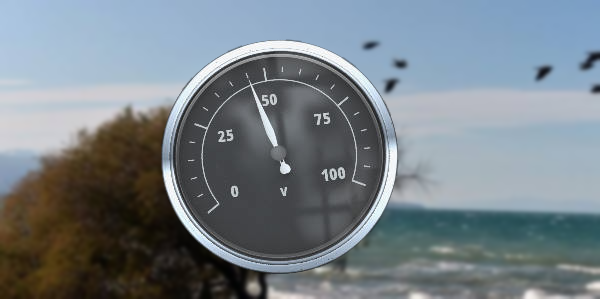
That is 45 V
